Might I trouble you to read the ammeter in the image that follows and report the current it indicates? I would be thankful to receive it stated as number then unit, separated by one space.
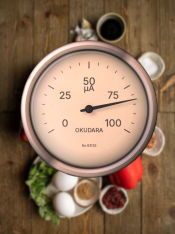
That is 82.5 µA
